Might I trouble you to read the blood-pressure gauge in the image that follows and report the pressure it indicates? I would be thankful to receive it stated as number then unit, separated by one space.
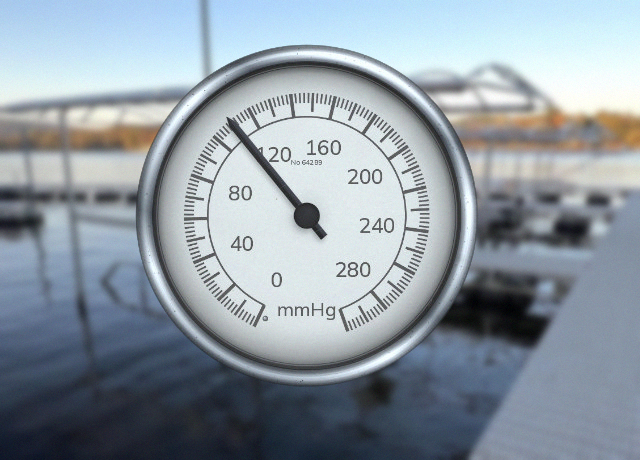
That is 110 mmHg
